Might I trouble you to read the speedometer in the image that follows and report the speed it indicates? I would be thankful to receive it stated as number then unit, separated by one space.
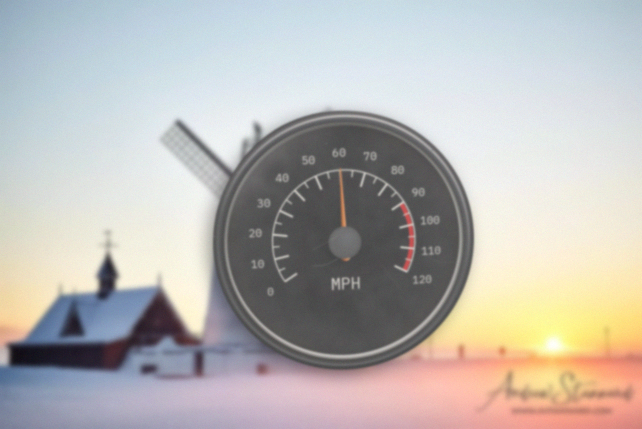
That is 60 mph
